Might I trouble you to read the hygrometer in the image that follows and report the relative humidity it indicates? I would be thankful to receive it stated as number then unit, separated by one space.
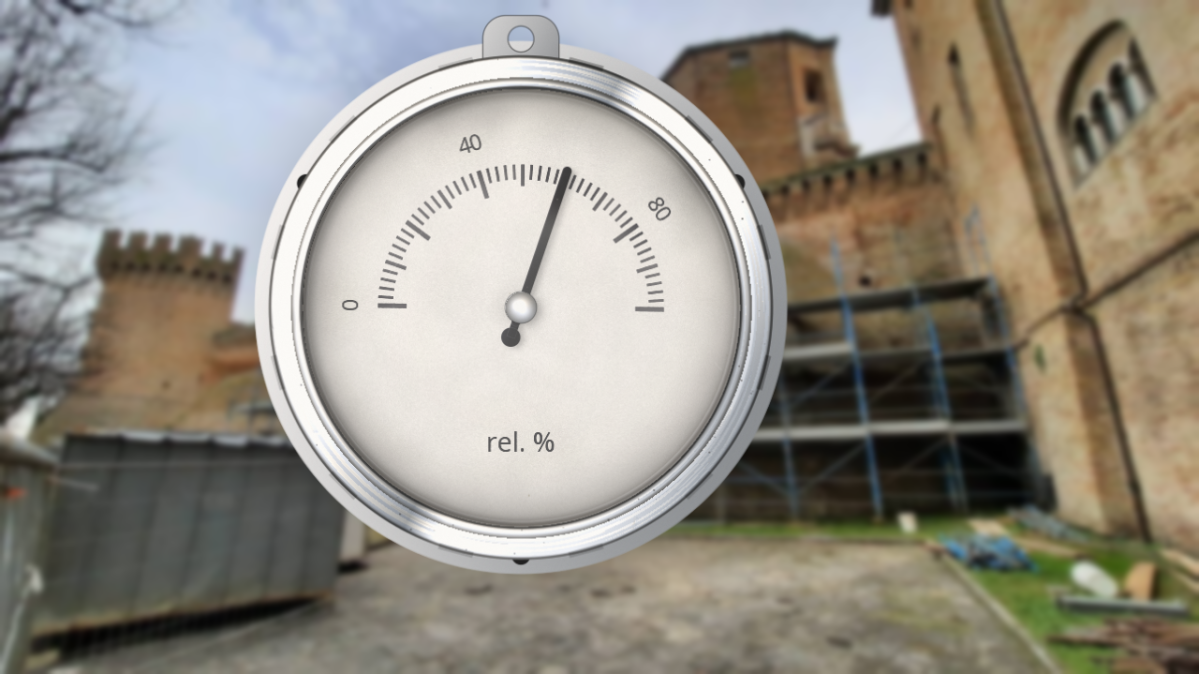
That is 60 %
